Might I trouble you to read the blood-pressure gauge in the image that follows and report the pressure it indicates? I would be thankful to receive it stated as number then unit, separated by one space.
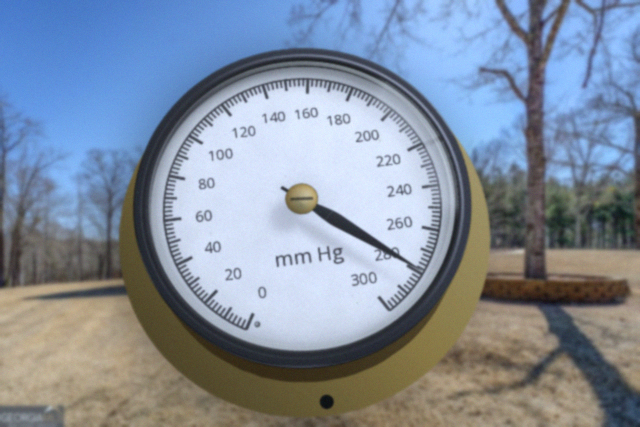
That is 280 mmHg
